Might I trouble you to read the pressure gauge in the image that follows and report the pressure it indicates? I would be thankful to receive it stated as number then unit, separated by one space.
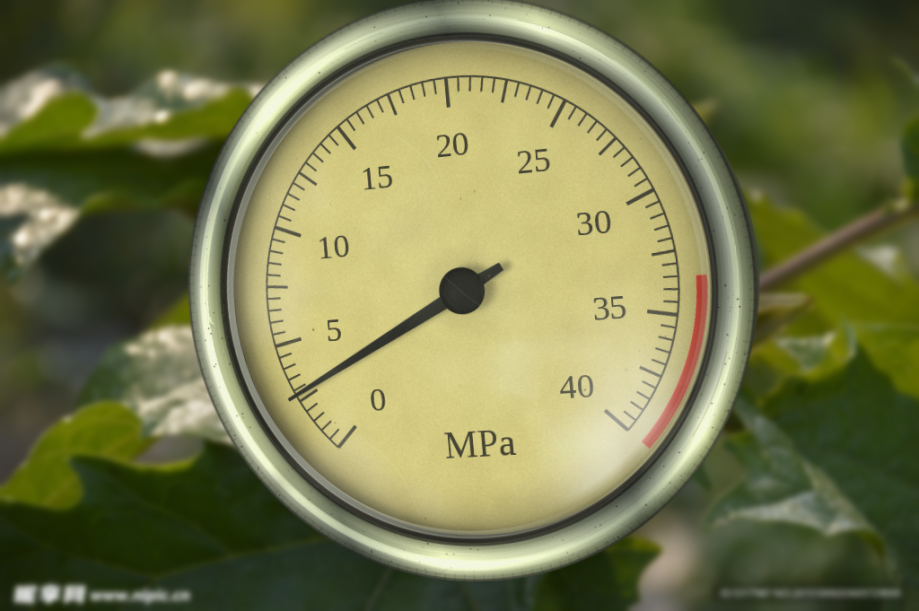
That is 2.75 MPa
